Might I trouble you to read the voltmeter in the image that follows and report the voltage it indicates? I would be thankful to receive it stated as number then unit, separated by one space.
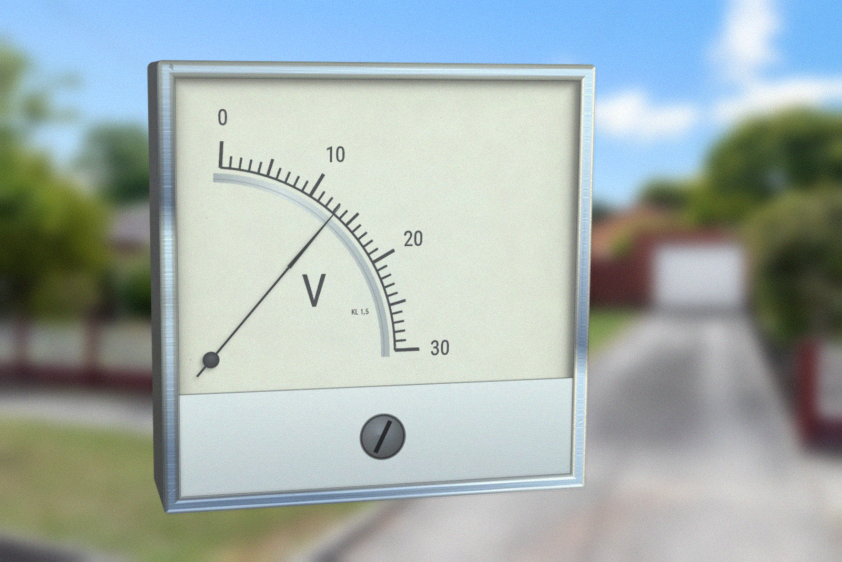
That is 13 V
